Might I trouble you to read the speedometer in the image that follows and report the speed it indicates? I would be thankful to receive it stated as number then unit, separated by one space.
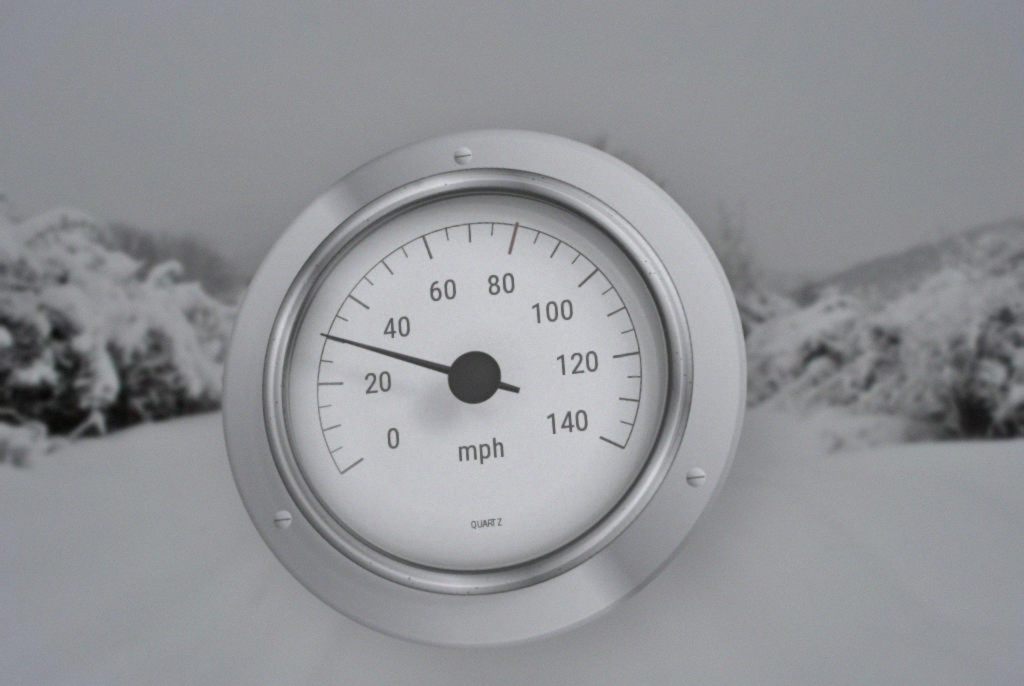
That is 30 mph
